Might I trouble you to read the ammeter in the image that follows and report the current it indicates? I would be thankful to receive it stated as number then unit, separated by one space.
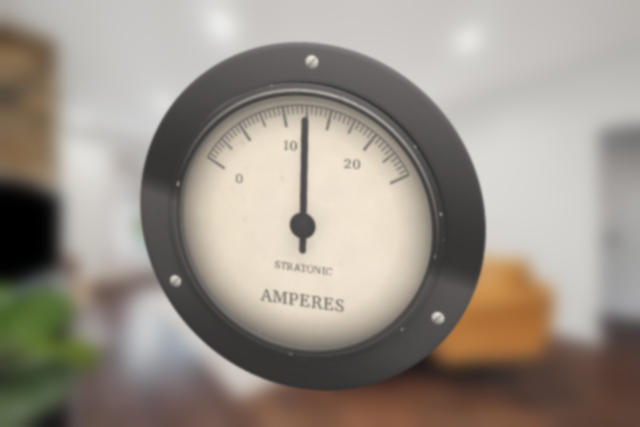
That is 12.5 A
